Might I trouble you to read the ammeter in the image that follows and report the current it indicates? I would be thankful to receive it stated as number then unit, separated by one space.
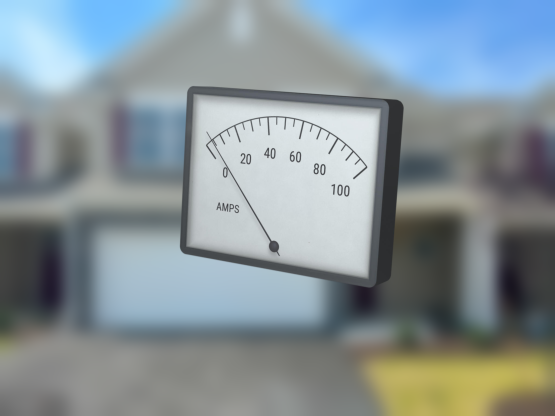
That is 5 A
